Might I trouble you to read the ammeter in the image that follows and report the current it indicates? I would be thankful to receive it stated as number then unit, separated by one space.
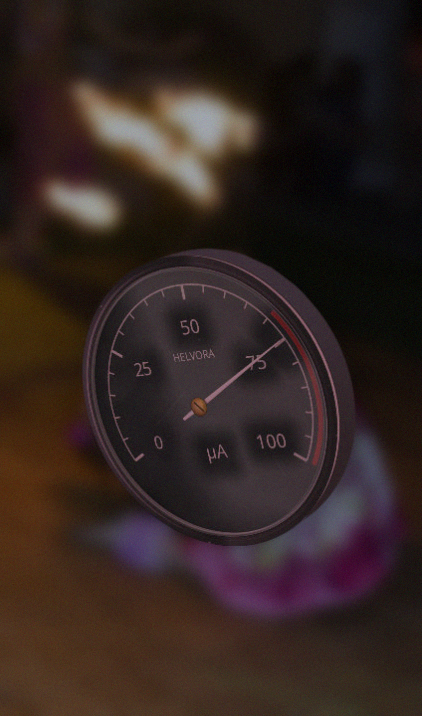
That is 75 µA
